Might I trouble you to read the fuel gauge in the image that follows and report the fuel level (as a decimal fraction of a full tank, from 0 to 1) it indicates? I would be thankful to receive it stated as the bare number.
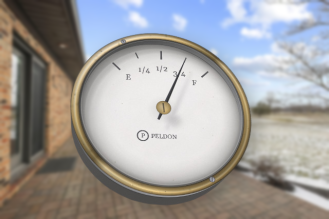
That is 0.75
